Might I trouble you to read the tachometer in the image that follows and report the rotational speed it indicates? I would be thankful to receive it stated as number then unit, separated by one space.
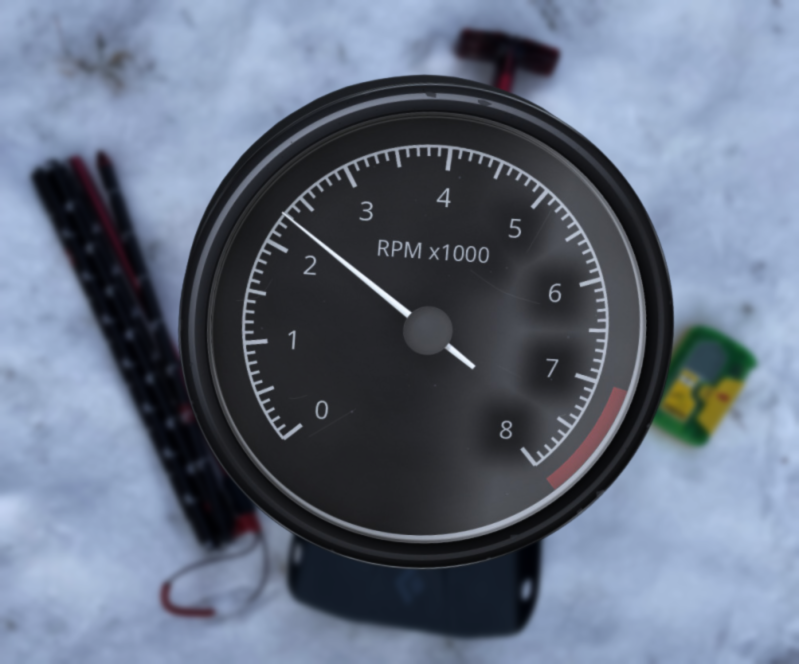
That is 2300 rpm
